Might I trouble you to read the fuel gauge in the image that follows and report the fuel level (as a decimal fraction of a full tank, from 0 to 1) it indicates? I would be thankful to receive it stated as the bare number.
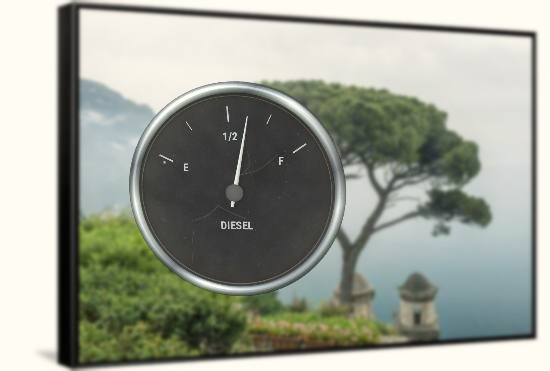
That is 0.625
